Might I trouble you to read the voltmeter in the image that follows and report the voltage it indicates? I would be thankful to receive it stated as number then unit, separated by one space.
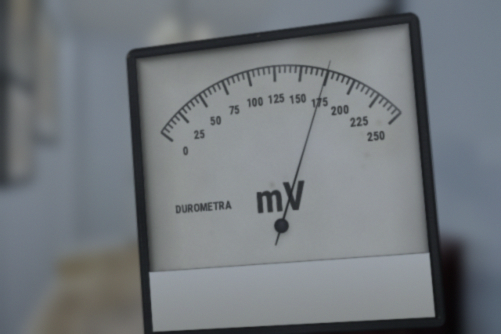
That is 175 mV
